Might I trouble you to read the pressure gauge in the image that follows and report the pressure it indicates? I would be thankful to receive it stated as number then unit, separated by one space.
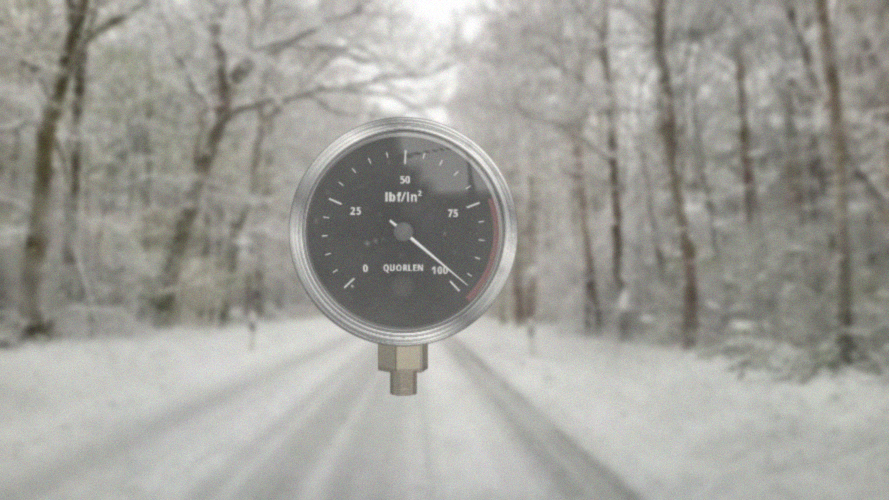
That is 97.5 psi
